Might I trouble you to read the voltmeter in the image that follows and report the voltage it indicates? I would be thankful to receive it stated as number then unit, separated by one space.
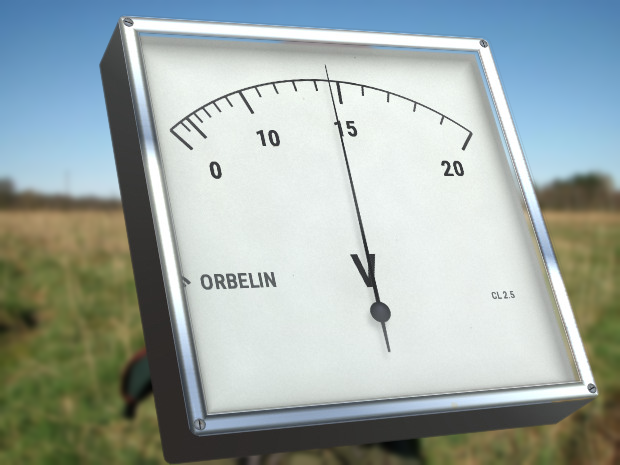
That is 14.5 V
